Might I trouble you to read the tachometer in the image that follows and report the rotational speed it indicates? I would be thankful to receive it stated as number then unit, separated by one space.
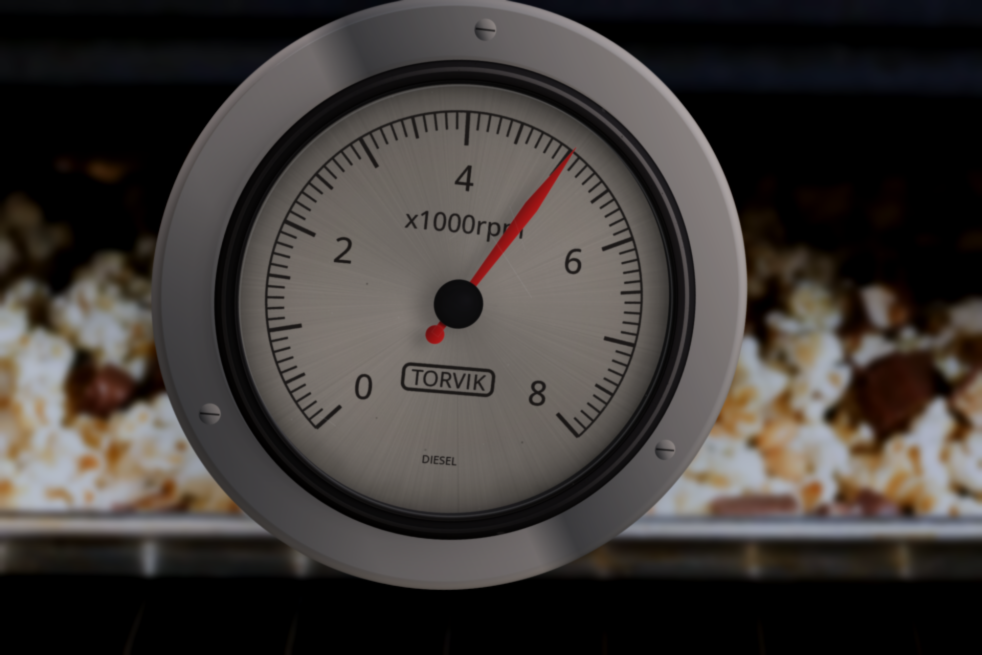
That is 5000 rpm
